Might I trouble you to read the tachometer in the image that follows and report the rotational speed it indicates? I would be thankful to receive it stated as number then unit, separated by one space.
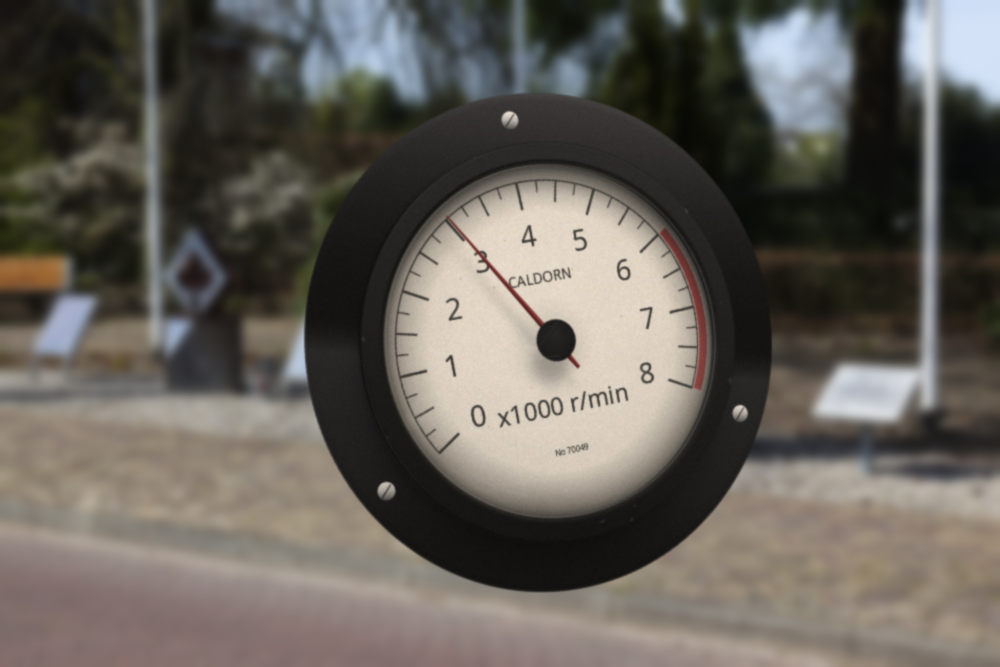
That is 3000 rpm
